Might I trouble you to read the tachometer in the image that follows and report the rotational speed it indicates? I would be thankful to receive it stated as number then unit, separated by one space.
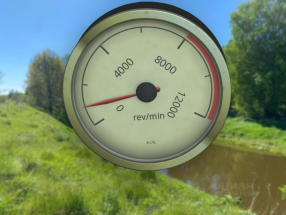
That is 1000 rpm
